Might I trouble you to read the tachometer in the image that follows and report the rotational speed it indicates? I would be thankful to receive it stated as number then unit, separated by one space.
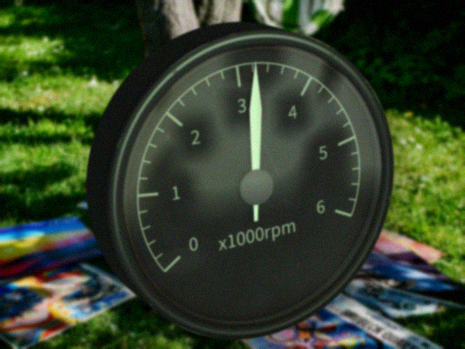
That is 3200 rpm
